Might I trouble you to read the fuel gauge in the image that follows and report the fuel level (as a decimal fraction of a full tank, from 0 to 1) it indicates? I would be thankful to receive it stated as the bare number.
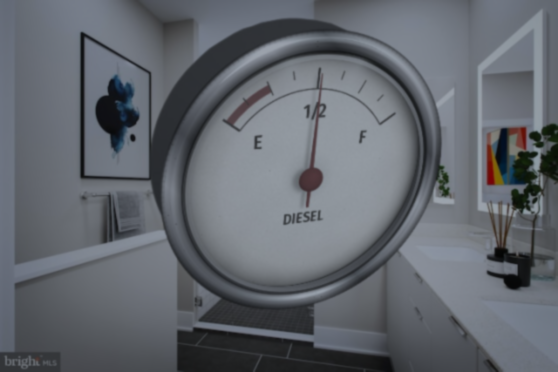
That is 0.5
